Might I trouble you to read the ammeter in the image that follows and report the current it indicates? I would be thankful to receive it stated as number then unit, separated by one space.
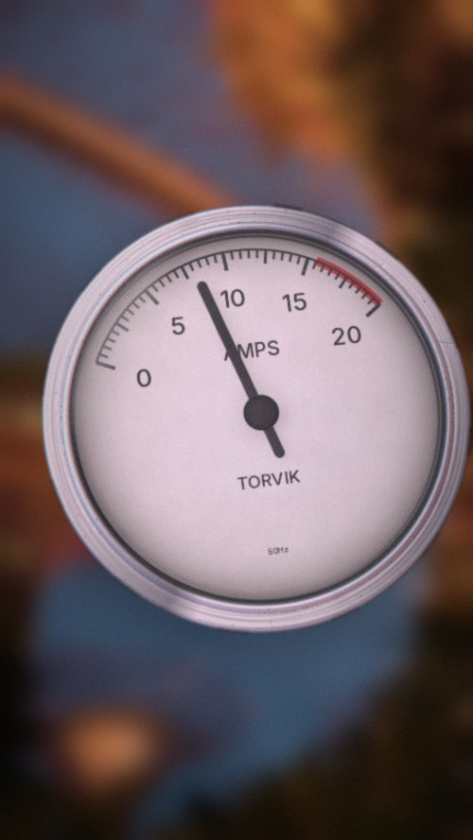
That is 8 A
